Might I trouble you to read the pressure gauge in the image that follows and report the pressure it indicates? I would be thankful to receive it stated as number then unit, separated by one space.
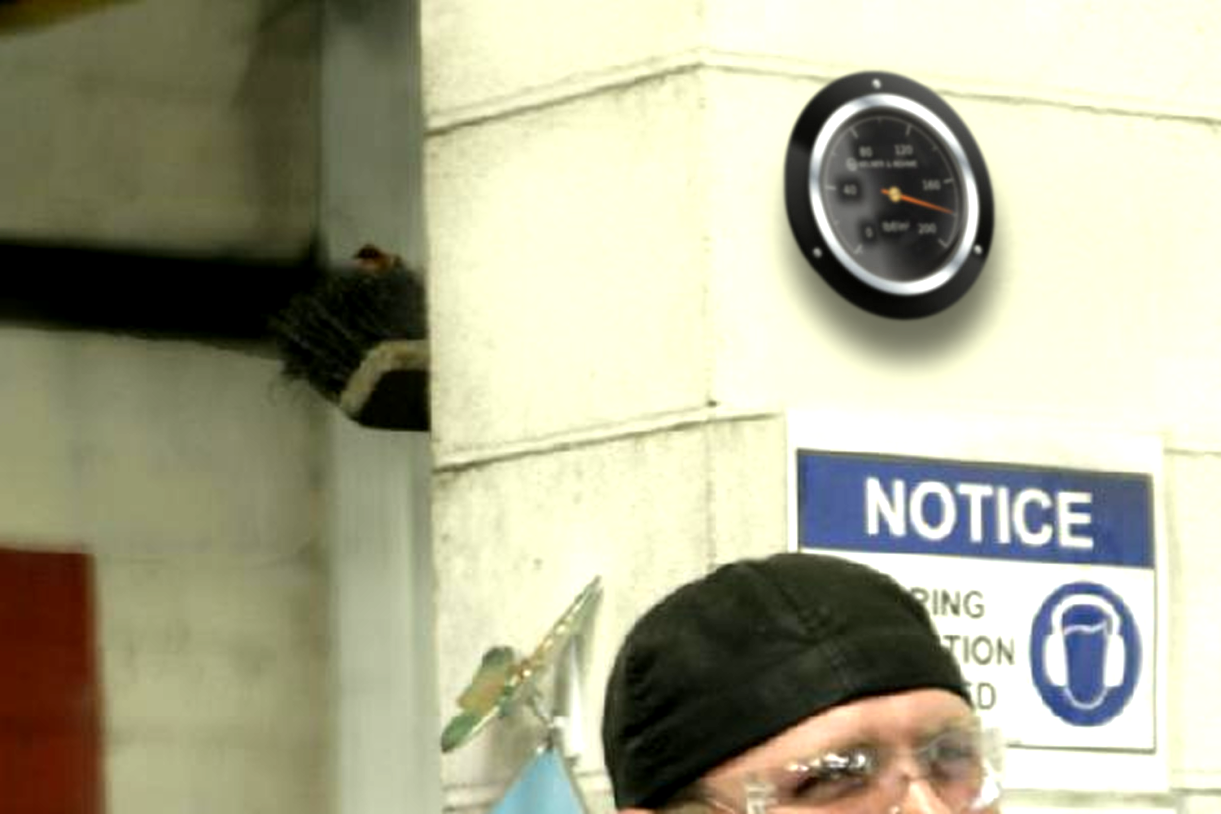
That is 180 psi
